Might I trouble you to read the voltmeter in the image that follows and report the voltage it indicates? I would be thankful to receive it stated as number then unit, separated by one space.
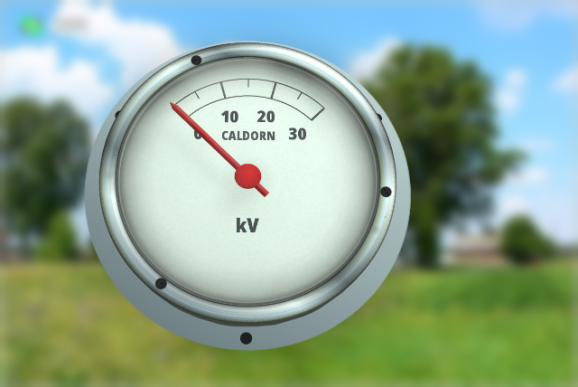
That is 0 kV
